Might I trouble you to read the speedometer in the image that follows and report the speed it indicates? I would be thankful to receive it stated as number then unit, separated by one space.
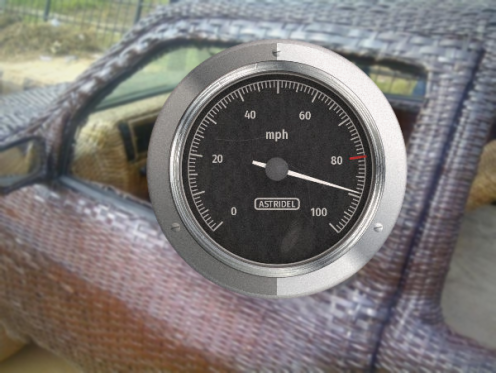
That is 89 mph
